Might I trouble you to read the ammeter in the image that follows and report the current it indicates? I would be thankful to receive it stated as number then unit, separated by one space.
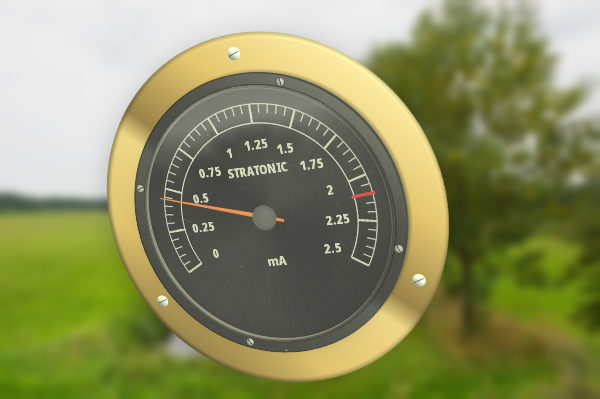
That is 0.45 mA
